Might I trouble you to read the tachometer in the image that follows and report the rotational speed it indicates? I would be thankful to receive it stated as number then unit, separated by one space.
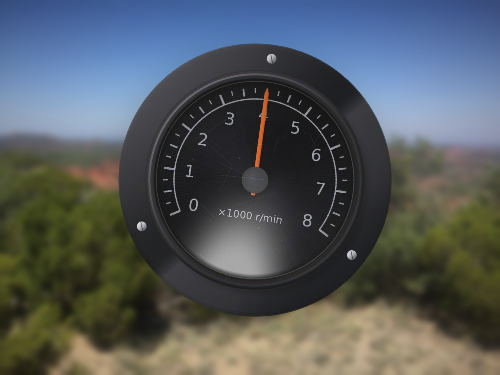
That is 4000 rpm
